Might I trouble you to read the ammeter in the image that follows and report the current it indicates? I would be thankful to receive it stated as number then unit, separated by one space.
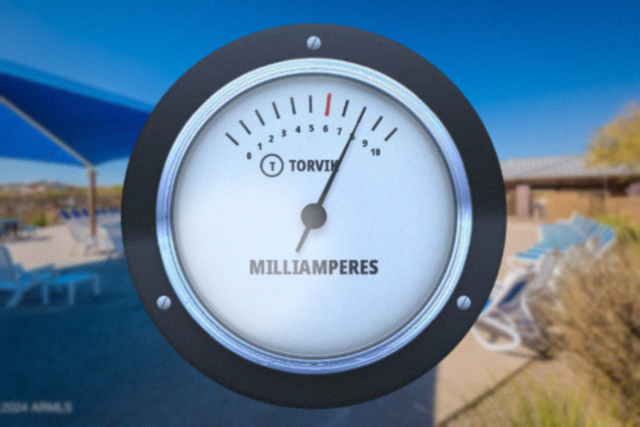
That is 8 mA
